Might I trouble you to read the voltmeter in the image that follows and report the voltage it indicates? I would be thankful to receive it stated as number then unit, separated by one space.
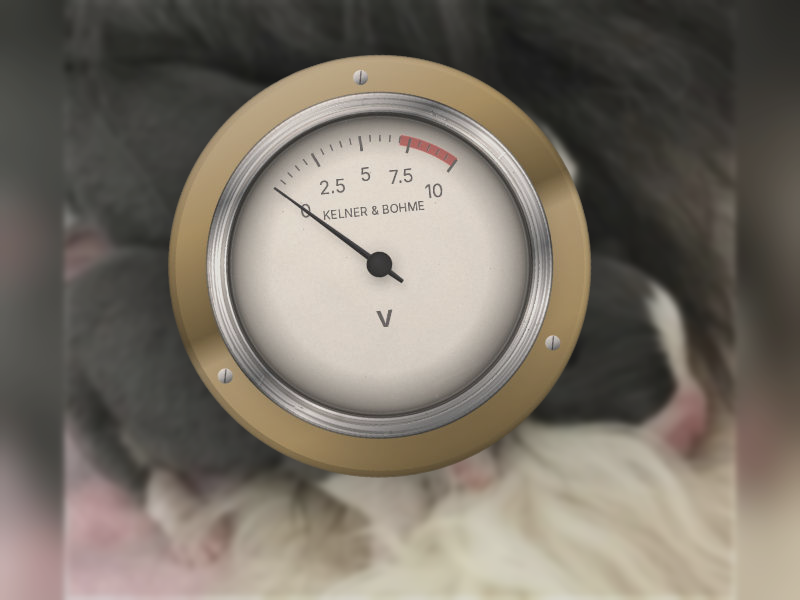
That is 0 V
